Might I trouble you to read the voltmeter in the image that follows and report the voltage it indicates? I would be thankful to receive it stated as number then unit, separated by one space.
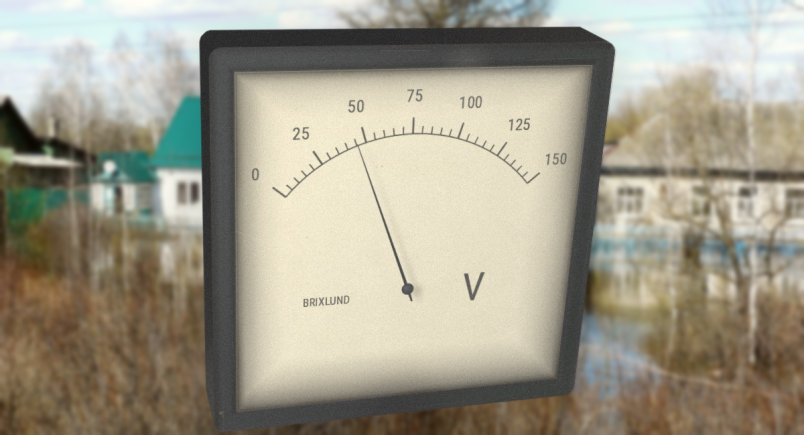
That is 45 V
